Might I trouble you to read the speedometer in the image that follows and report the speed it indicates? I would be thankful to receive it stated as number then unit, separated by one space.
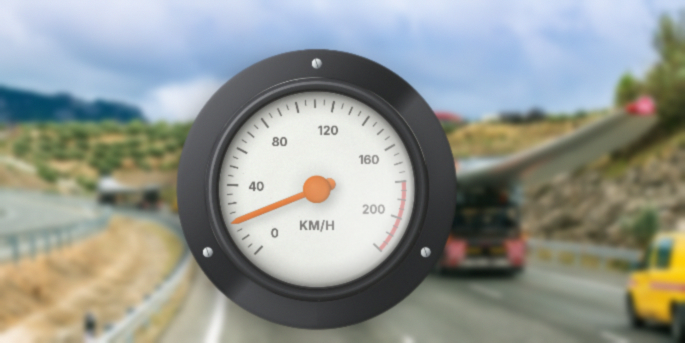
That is 20 km/h
